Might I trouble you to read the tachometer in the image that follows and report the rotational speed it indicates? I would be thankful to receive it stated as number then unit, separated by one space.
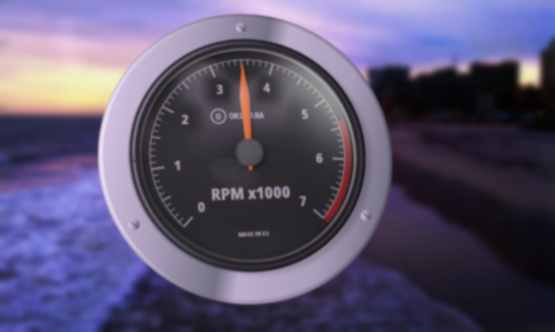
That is 3500 rpm
